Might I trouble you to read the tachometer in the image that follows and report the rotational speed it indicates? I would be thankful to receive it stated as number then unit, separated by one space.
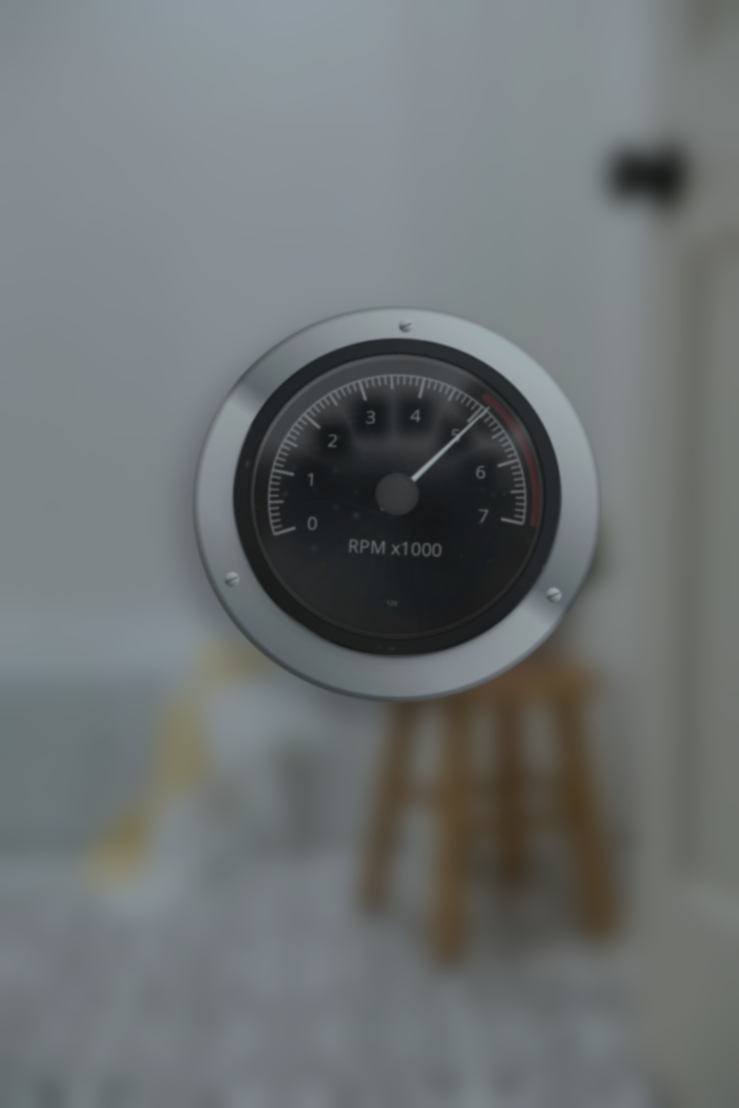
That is 5100 rpm
